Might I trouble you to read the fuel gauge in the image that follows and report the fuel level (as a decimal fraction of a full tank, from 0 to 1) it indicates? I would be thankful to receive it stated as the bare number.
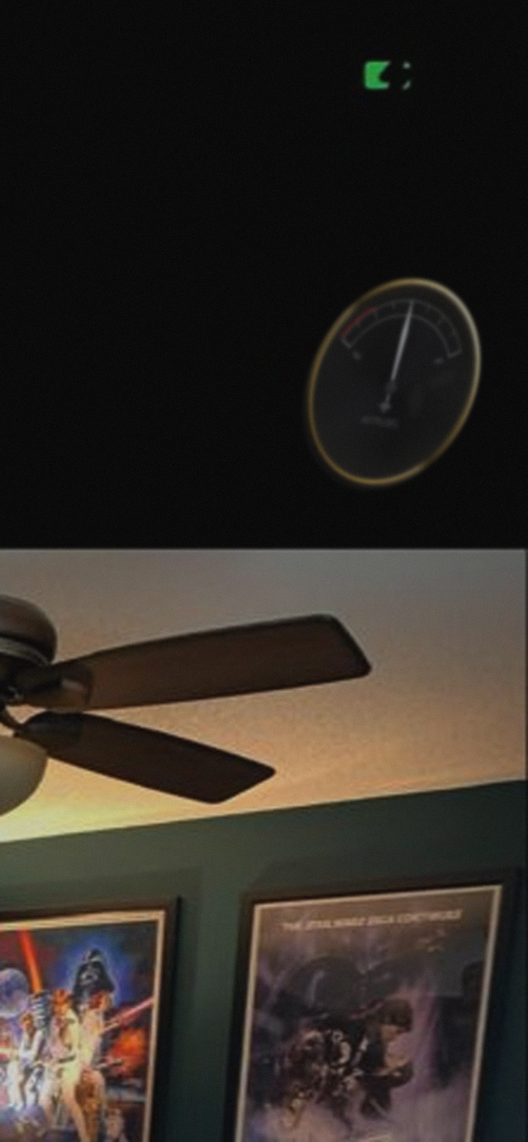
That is 0.5
